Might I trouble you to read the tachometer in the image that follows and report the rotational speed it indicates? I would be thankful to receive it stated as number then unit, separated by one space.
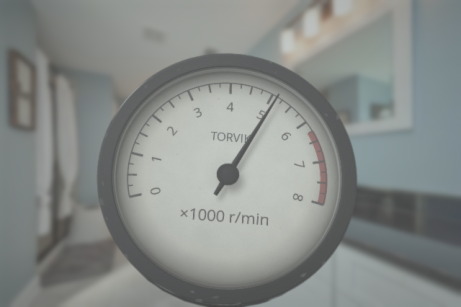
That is 5125 rpm
